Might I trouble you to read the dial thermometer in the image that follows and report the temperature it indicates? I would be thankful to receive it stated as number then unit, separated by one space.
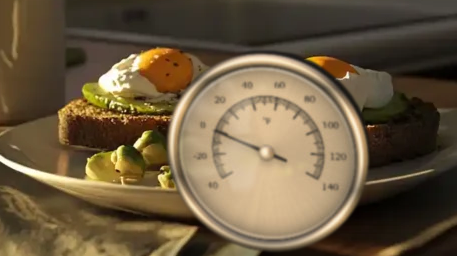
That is 0 °F
